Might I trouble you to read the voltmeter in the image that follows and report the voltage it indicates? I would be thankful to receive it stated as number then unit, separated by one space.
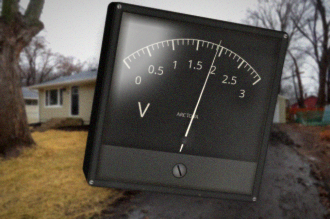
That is 1.9 V
